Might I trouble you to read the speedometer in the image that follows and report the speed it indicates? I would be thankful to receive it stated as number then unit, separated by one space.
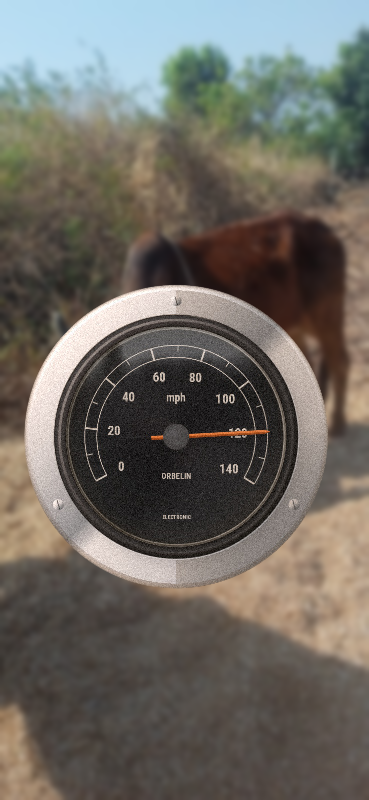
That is 120 mph
